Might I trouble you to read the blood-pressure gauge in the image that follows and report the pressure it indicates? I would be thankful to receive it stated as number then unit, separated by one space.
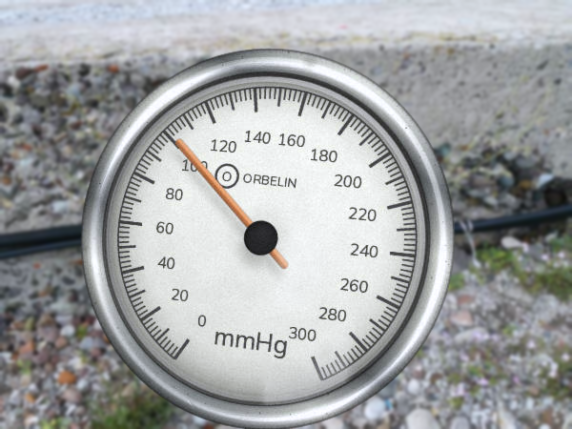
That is 102 mmHg
